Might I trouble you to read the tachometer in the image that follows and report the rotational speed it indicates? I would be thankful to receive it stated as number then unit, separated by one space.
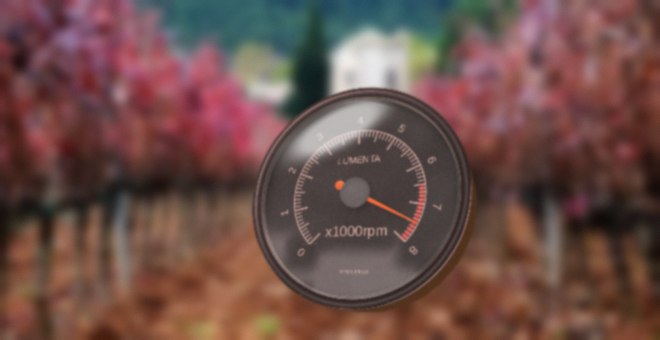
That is 7500 rpm
